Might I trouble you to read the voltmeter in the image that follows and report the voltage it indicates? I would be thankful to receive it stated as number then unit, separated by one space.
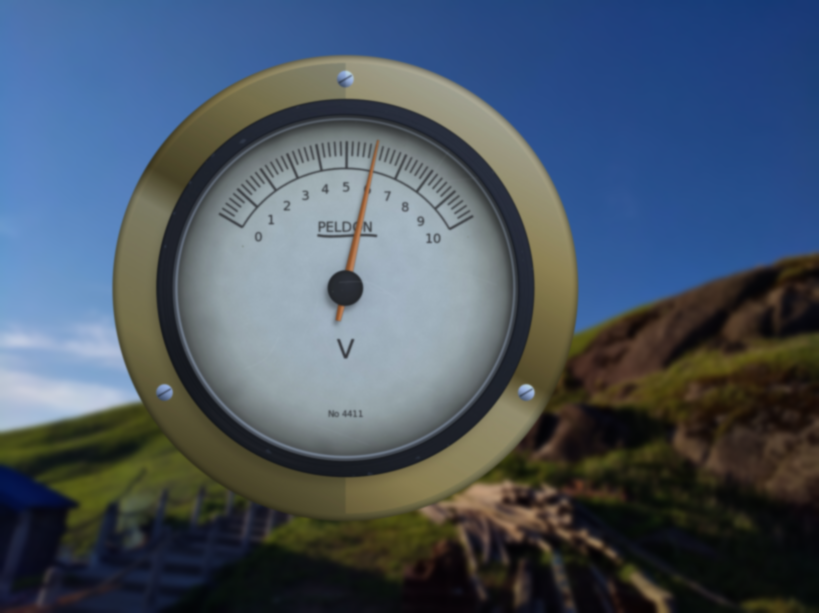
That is 6 V
